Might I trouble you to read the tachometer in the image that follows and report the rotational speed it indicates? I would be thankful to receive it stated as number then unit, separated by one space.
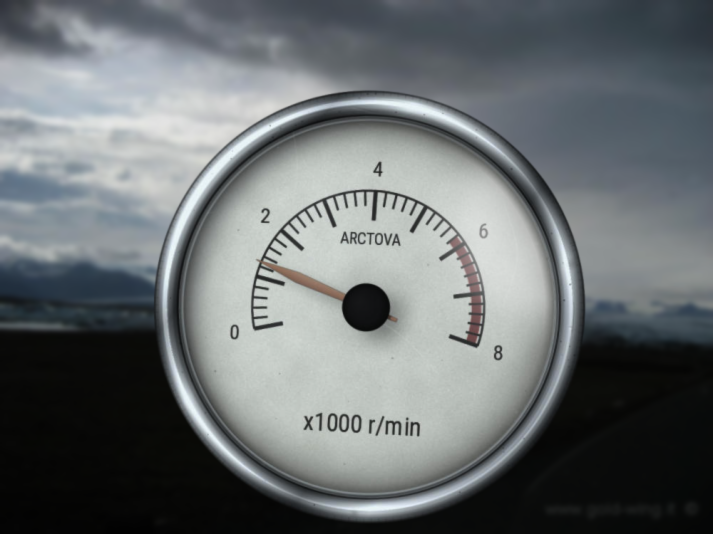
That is 1300 rpm
